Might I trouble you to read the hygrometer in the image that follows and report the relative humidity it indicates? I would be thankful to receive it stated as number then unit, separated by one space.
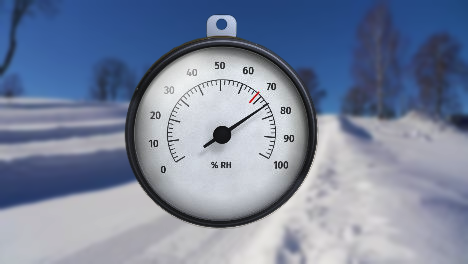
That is 74 %
